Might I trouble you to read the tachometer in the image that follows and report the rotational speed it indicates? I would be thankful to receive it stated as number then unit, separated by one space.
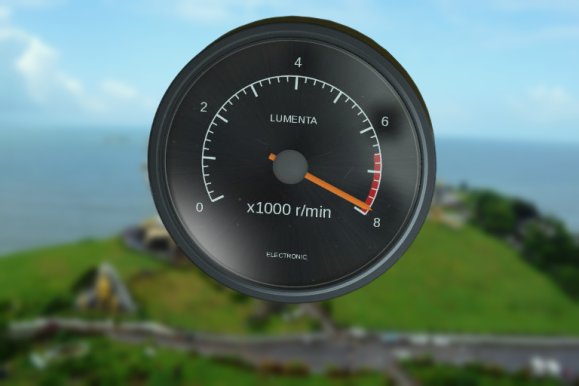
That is 7800 rpm
